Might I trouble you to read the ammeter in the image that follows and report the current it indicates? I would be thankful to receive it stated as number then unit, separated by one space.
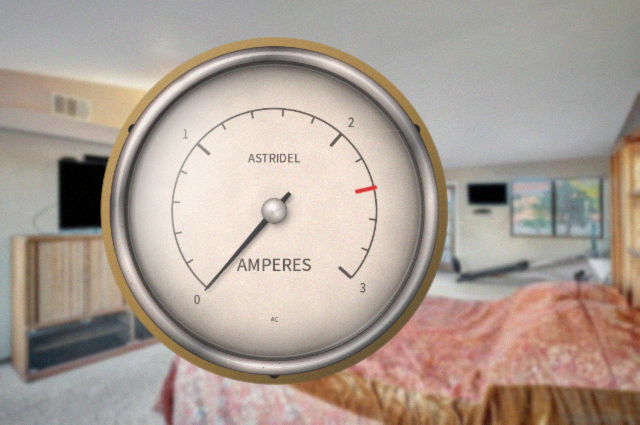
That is 0 A
